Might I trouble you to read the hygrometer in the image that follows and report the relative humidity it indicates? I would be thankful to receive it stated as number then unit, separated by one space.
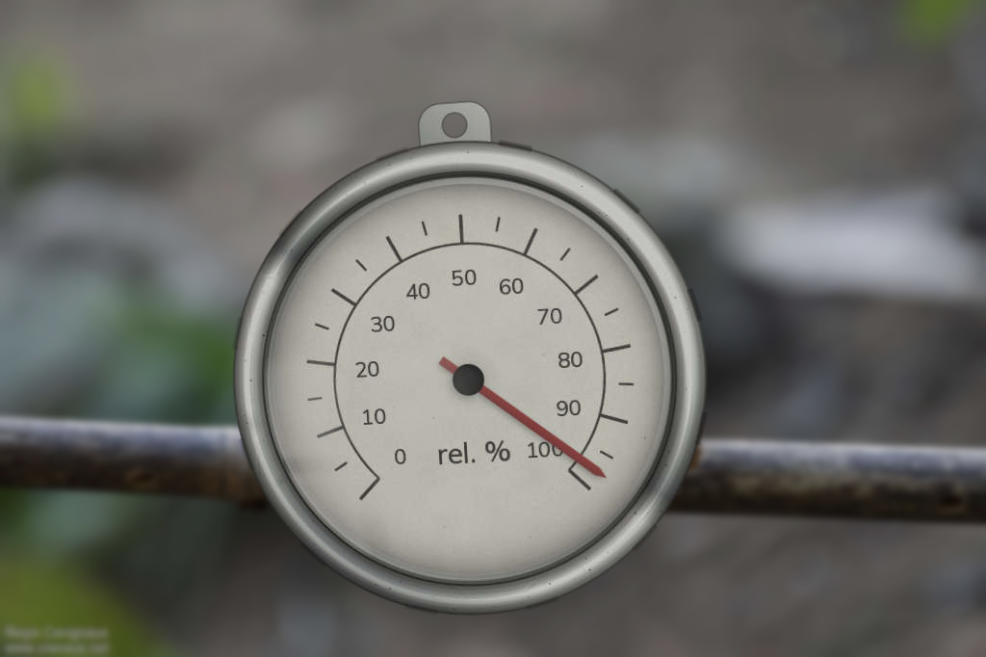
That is 97.5 %
